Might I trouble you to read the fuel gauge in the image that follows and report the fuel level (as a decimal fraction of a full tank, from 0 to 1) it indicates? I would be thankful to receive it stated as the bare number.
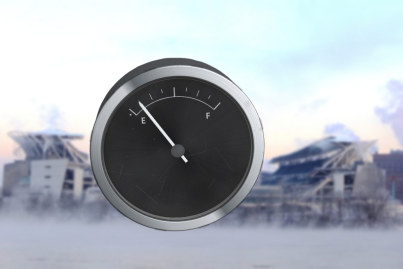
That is 0.125
